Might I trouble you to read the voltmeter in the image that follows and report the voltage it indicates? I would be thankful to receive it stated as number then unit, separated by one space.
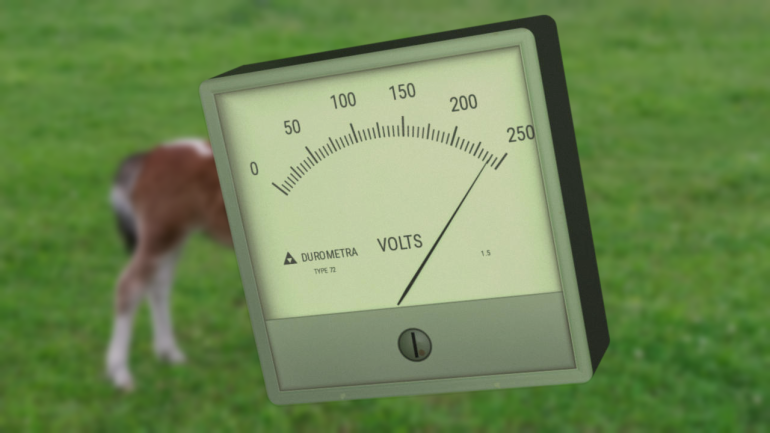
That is 240 V
